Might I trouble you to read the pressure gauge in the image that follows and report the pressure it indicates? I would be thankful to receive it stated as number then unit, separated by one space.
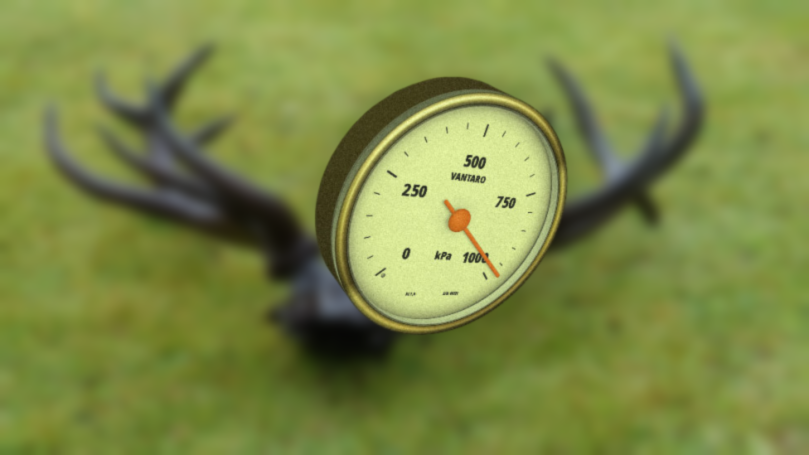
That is 975 kPa
